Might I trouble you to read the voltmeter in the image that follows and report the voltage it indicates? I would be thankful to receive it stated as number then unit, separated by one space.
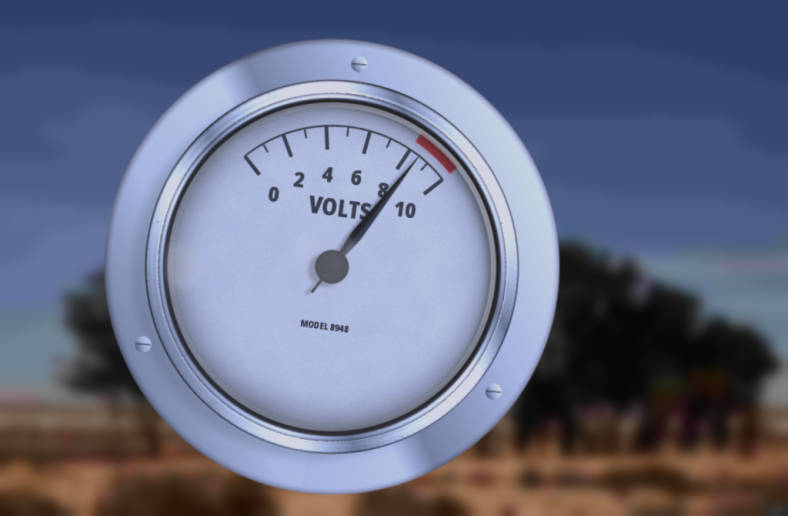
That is 8.5 V
